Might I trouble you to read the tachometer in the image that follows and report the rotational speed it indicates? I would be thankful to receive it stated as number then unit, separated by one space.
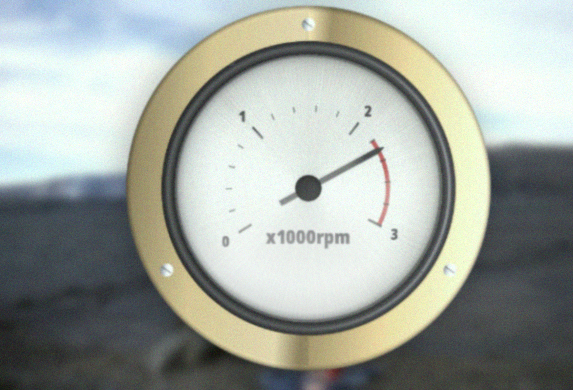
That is 2300 rpm
